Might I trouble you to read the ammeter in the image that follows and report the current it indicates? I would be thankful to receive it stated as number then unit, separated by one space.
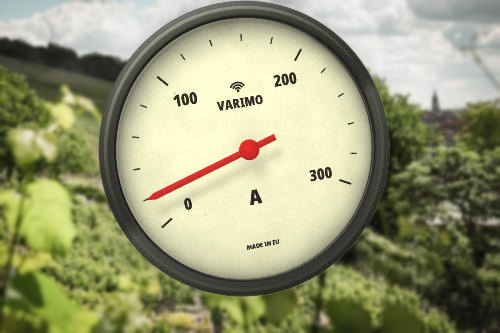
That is 20 A
